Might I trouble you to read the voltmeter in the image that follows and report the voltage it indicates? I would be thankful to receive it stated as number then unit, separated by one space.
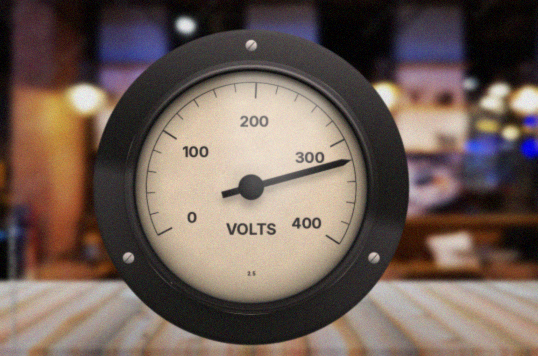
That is 320 V
